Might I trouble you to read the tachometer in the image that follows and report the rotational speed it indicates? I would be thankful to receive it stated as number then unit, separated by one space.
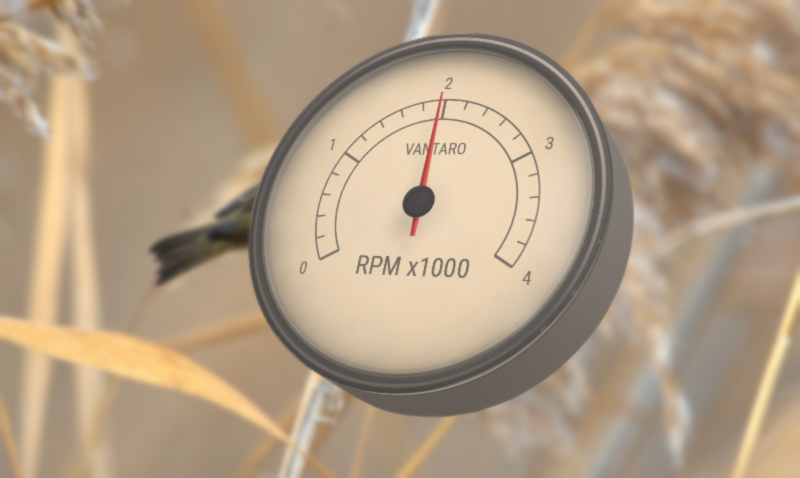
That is 2000 rpm
